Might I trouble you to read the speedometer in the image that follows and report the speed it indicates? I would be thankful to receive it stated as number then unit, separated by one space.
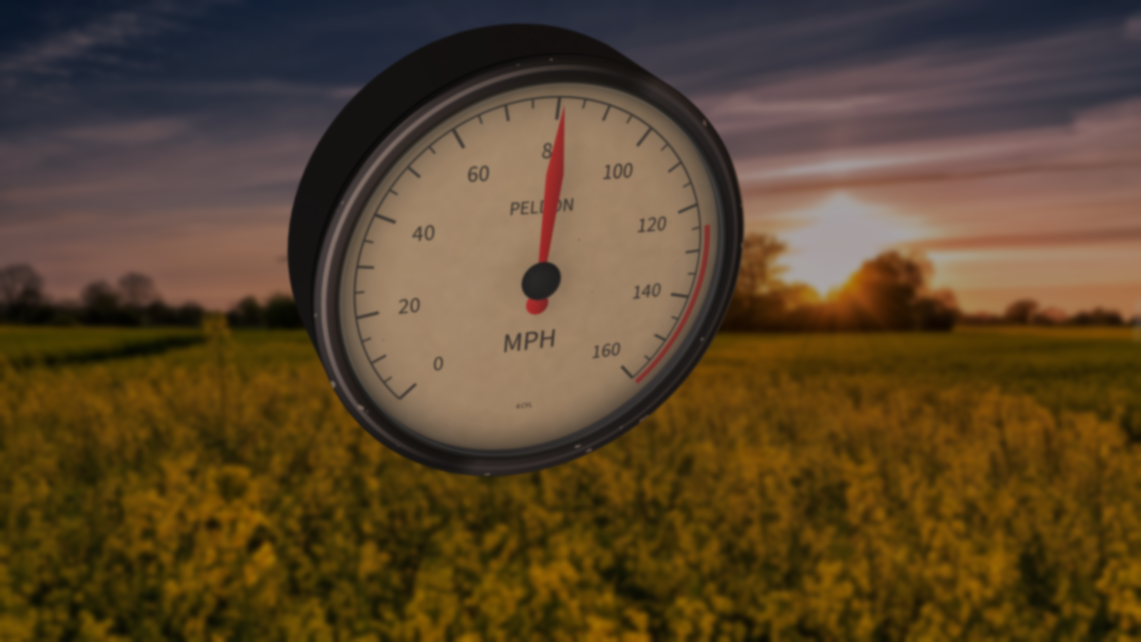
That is 80 mph
